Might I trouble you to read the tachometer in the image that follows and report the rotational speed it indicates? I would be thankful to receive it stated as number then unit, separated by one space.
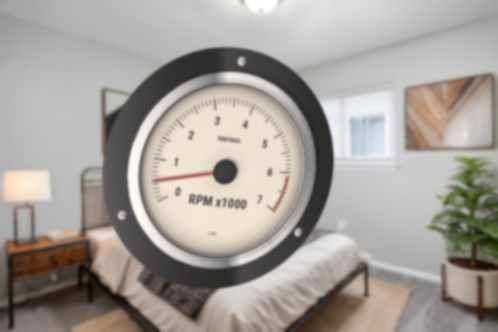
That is 500 rpm
